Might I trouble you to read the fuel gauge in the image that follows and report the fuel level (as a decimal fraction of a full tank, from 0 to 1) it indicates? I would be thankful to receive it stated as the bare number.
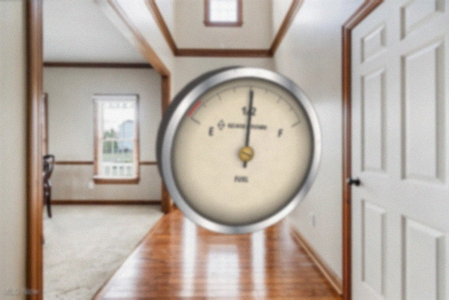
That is 0.5
